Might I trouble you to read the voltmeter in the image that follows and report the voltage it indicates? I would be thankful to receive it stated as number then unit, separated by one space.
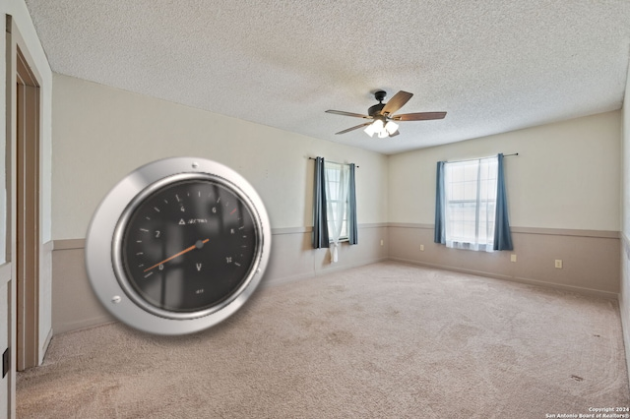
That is 0.25 V
